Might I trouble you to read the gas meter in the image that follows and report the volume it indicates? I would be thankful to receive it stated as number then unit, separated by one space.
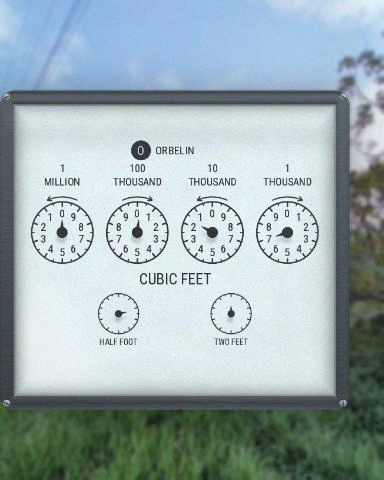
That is 1700 ft³
